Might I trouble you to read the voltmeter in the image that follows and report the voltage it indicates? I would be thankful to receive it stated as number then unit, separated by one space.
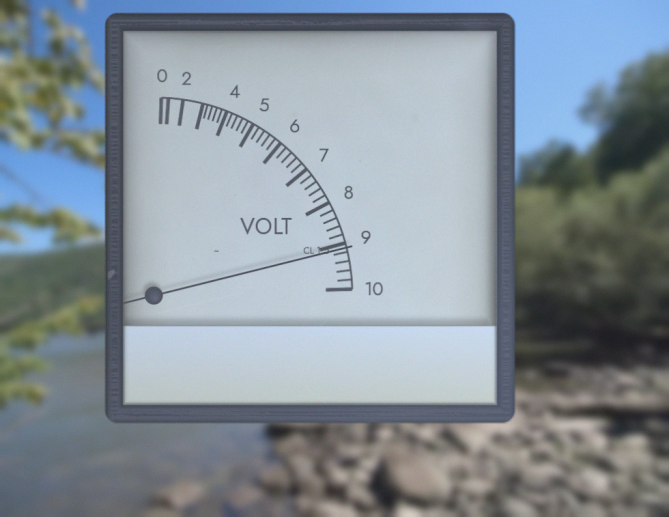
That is 9.1 V
